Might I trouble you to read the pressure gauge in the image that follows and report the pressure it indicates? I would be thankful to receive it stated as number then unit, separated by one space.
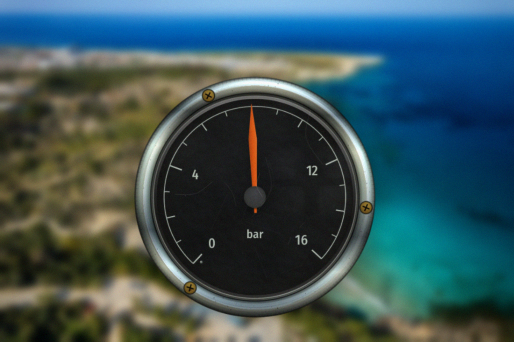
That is 8 bar
